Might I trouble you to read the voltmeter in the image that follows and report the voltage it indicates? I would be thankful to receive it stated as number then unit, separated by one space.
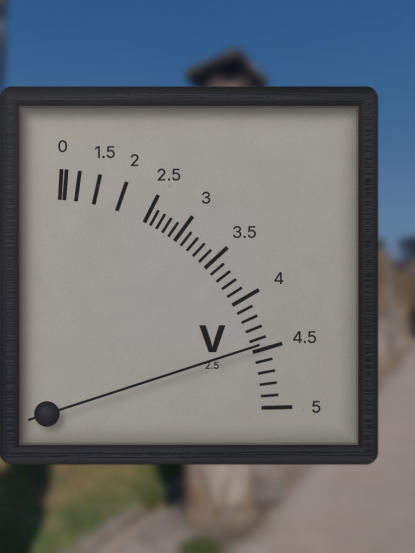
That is 4.45 V
